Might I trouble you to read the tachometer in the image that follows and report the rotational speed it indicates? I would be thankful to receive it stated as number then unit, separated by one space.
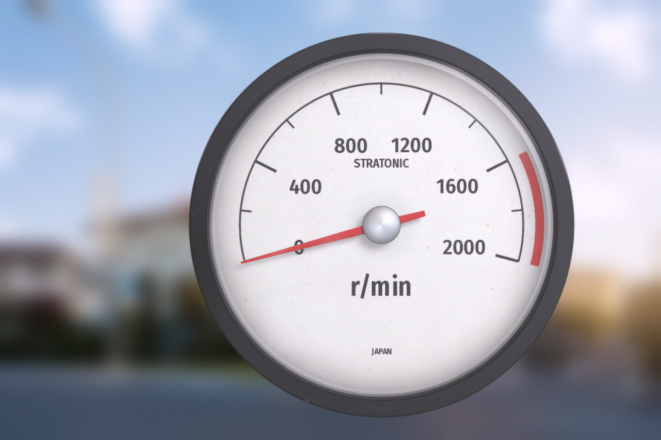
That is 0 rpm
